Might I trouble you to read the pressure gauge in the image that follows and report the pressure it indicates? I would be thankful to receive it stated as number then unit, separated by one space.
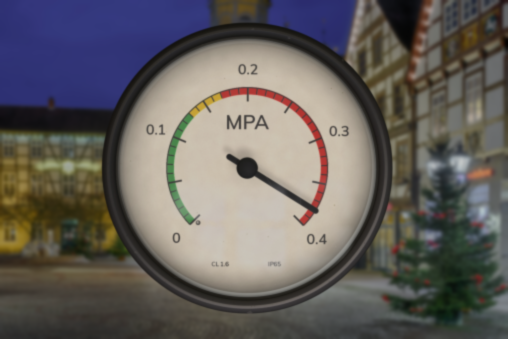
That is 0.38 MPa
